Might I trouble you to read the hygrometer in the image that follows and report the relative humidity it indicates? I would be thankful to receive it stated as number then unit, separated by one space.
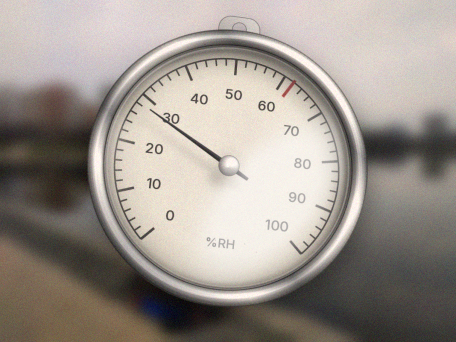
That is 28 %
